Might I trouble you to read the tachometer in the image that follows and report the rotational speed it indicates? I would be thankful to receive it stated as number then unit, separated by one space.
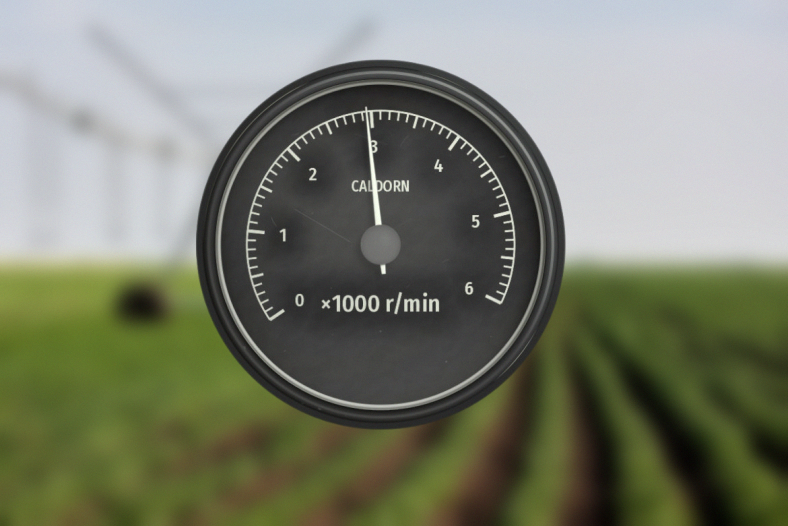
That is 2950 rpm
